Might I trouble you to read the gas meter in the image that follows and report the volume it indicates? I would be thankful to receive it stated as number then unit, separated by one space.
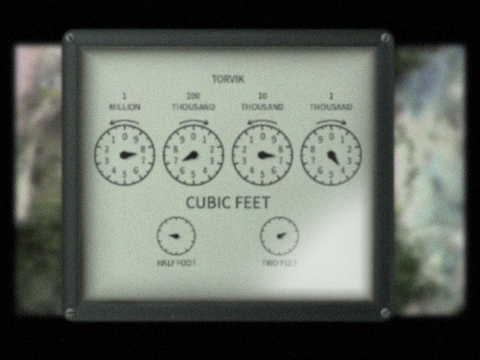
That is 767400 ft³
